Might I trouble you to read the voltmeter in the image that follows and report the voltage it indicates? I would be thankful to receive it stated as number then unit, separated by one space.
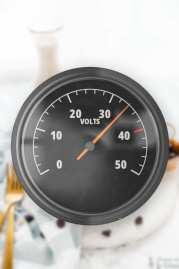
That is 34 V
